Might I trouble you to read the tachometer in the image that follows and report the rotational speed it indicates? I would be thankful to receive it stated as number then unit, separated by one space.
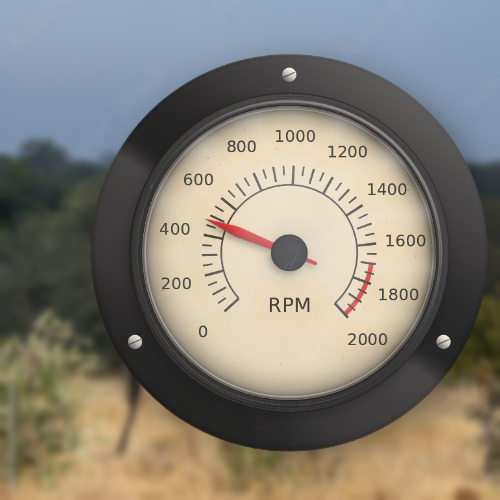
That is 475 rpm
